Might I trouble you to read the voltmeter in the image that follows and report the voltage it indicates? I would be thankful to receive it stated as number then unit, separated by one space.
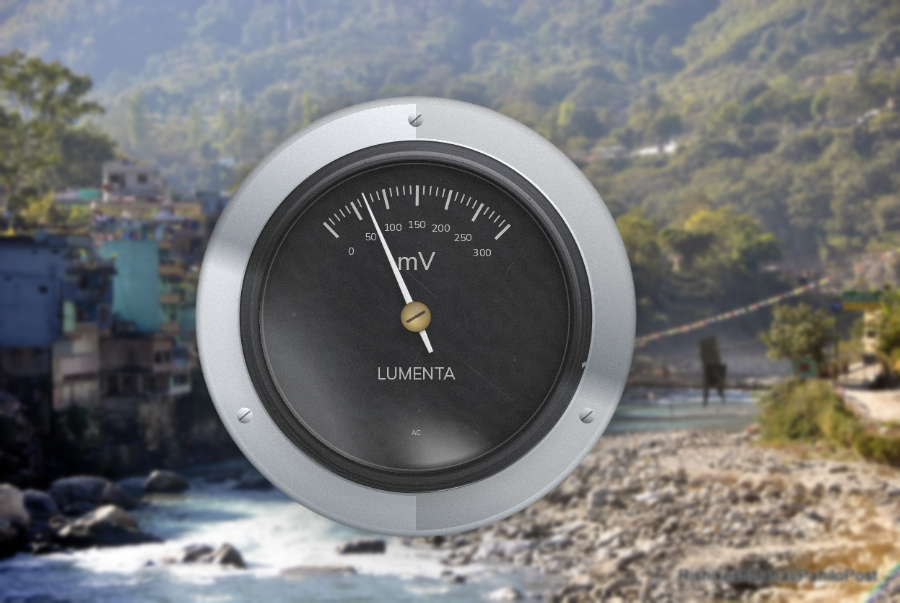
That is 70 mV
